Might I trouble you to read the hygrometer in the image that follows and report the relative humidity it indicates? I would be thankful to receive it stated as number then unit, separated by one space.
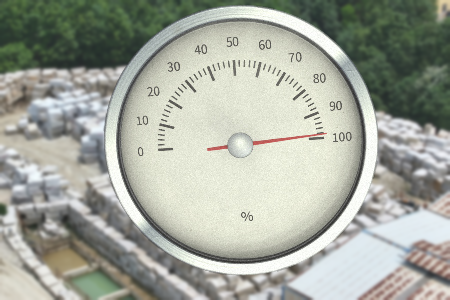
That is 98 %
